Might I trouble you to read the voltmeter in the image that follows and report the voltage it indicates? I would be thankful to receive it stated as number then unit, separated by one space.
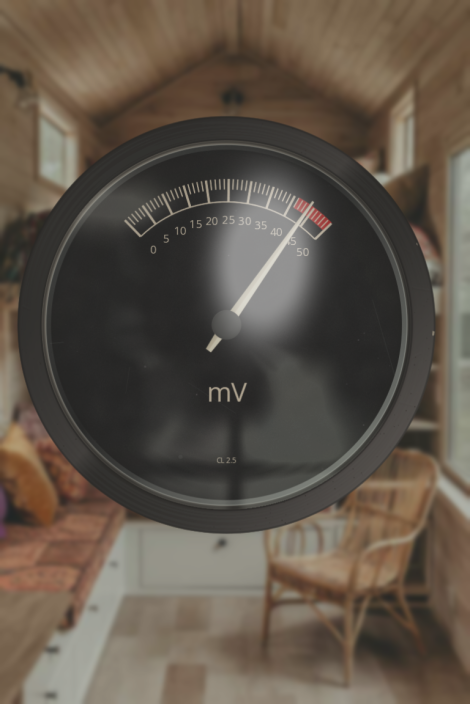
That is 44 mV
